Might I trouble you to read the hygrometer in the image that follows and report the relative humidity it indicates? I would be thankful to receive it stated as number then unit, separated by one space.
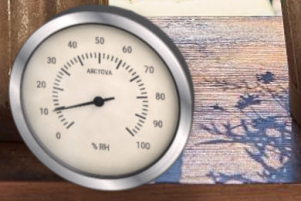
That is 10 %
